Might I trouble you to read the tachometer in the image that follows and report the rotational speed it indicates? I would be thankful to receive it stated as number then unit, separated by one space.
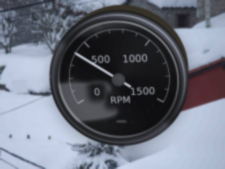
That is 400 rpm
